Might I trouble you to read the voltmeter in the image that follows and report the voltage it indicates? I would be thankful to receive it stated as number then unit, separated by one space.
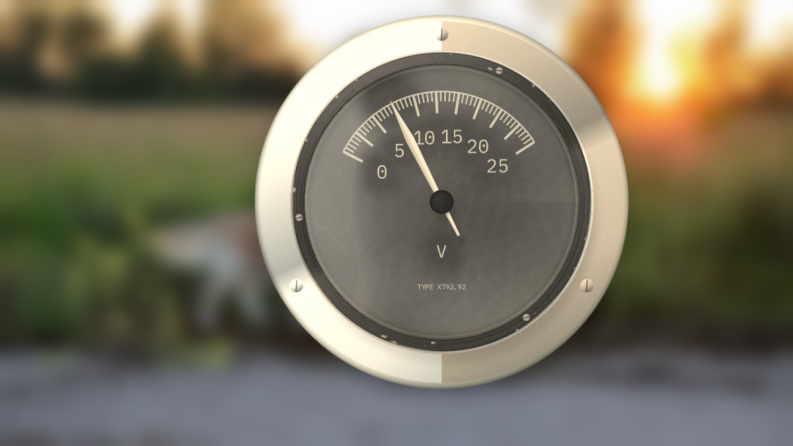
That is 7.5 V
